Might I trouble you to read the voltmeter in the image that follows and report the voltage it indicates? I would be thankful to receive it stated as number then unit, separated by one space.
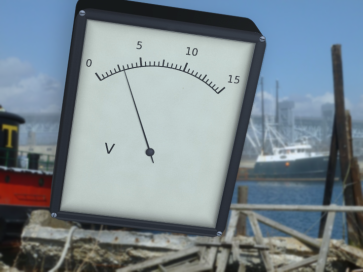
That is 3 V
